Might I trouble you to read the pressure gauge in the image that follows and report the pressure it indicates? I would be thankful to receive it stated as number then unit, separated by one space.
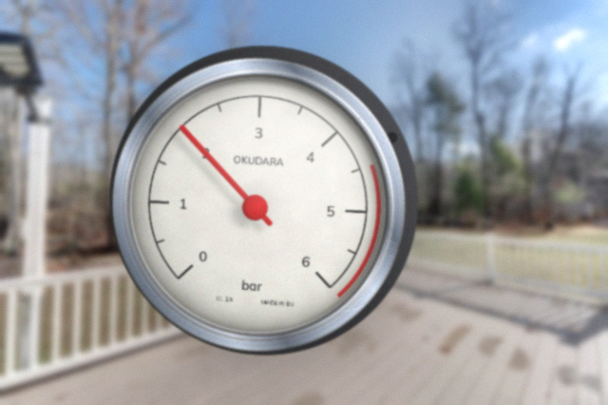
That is 2 bar
